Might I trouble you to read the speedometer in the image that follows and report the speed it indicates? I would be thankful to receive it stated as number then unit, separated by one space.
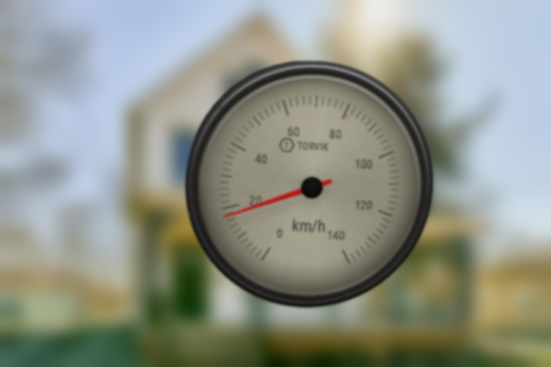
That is 18 km/h
